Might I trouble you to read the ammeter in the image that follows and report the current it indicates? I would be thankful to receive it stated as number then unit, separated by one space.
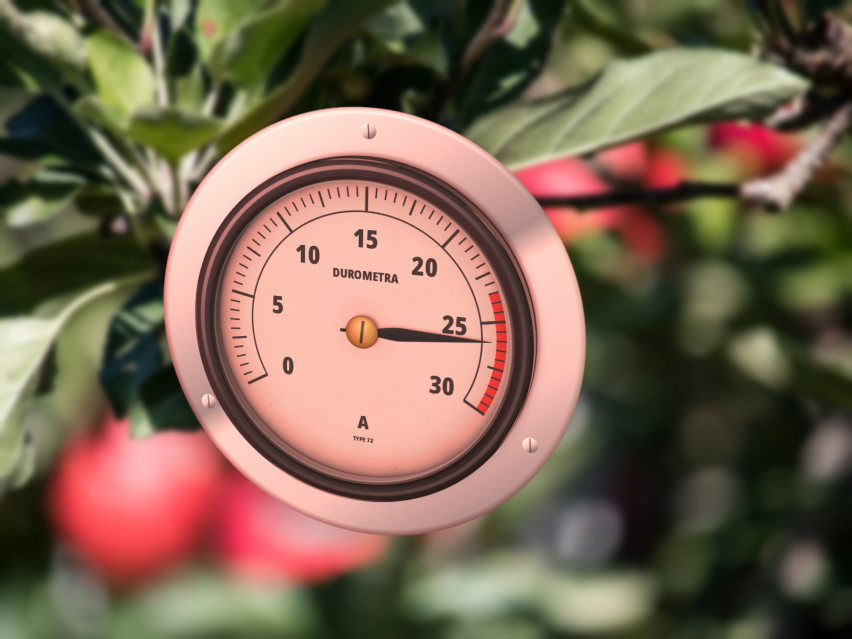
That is 26 A
